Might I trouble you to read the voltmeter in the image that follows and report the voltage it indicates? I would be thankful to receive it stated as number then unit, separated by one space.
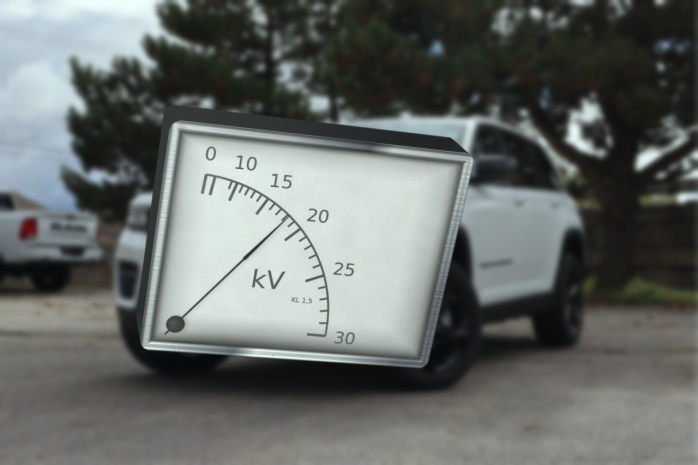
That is 18 kV
